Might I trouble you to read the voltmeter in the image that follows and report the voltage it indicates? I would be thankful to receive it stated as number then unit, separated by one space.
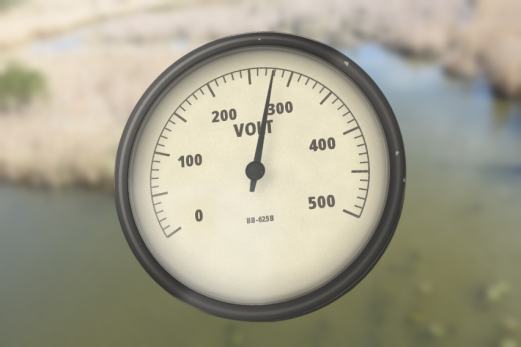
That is 280 V
